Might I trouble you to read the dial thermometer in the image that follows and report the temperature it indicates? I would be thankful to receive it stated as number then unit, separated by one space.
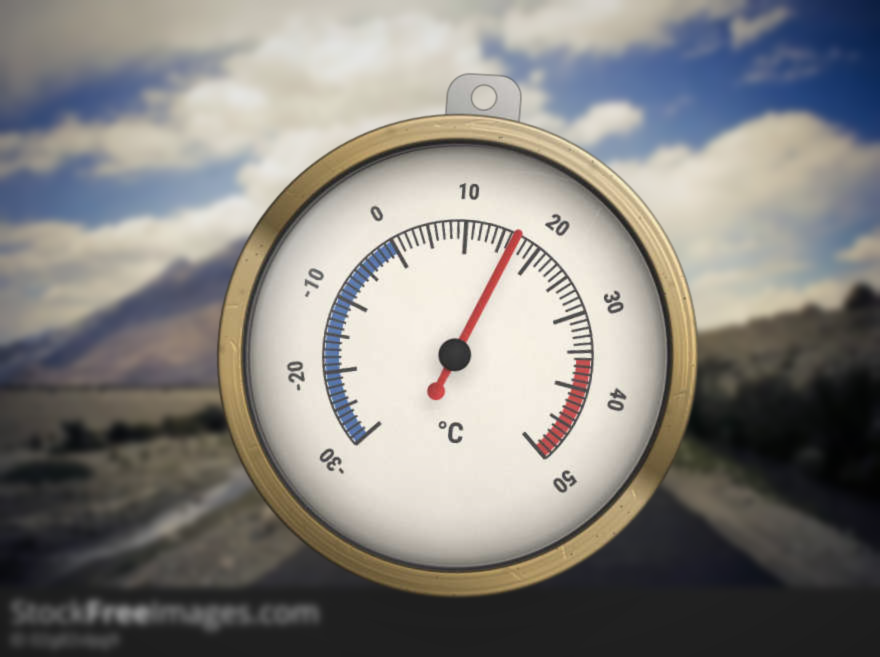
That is 17 °C
